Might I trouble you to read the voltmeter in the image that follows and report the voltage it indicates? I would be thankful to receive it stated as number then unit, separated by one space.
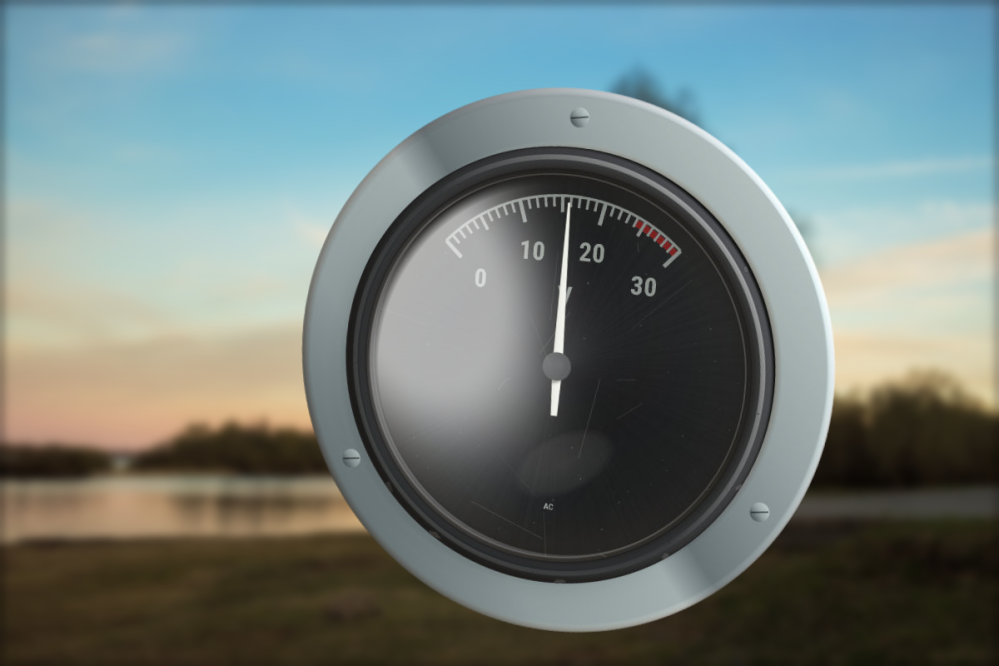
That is 16 V
